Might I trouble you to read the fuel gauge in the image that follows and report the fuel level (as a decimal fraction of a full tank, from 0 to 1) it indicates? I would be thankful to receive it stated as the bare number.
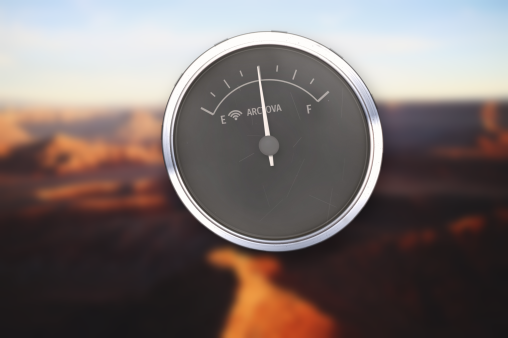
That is 0.5
